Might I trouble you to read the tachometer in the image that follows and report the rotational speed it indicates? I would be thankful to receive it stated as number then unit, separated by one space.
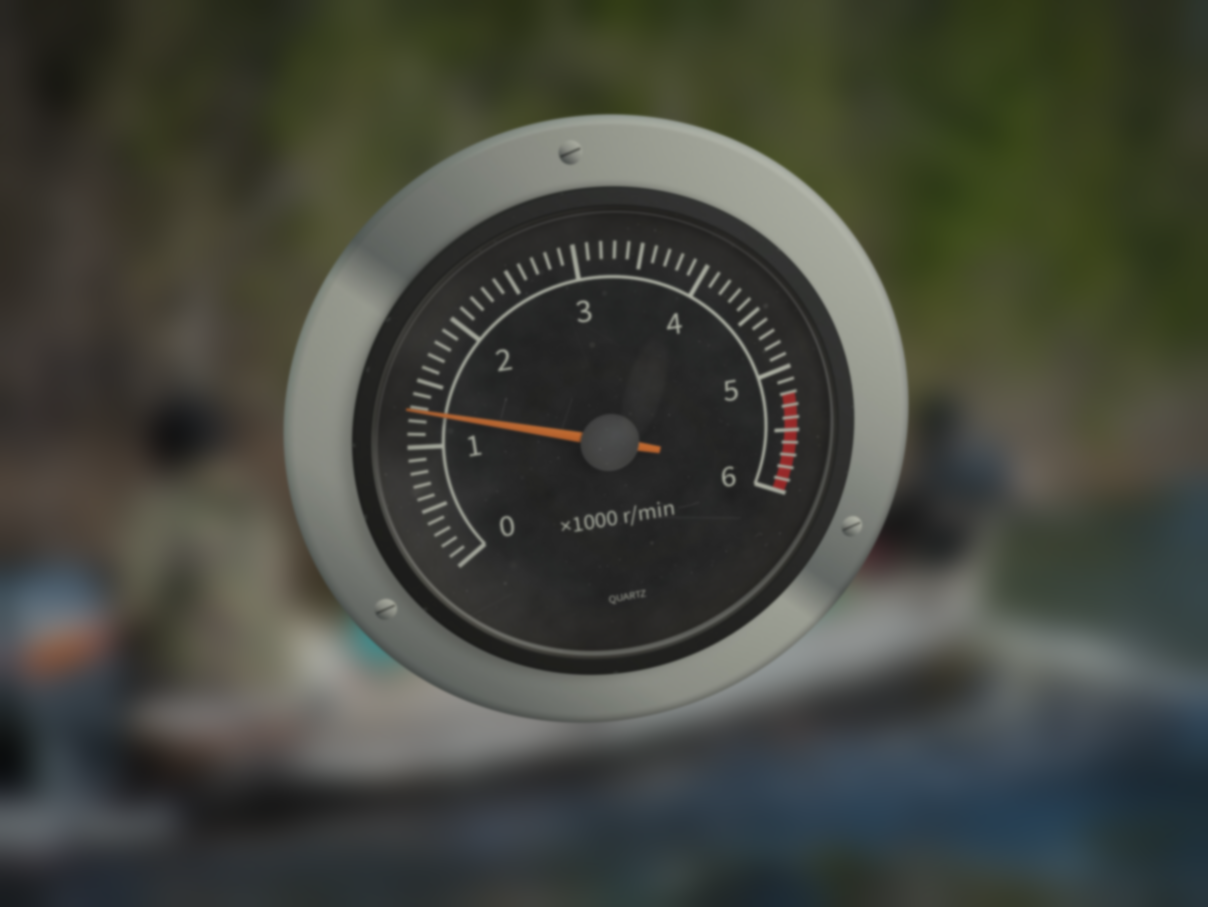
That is 1300 rpm
